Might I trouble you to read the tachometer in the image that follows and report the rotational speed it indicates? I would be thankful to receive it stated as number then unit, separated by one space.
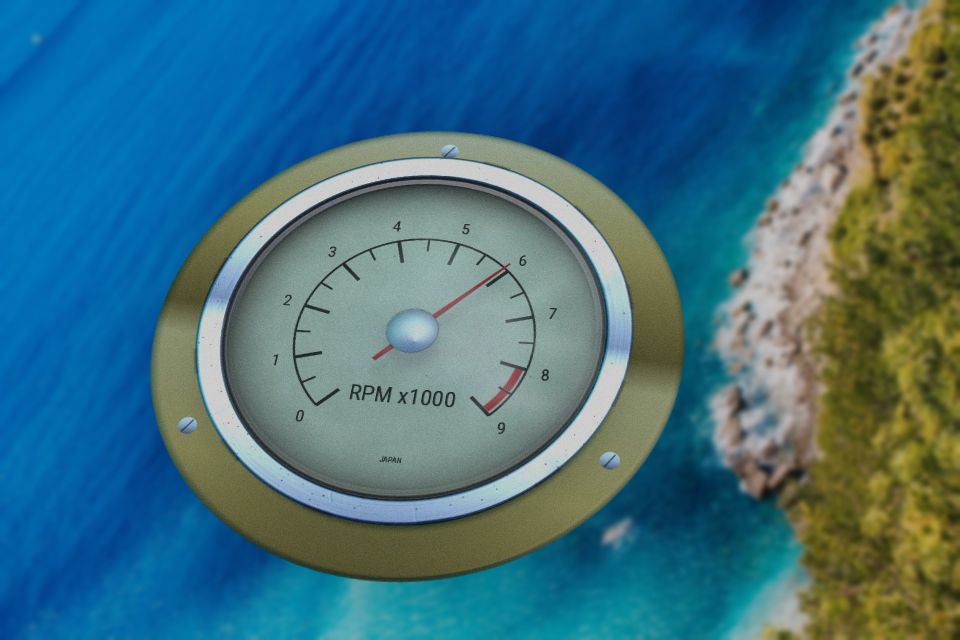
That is 6000 rpm
